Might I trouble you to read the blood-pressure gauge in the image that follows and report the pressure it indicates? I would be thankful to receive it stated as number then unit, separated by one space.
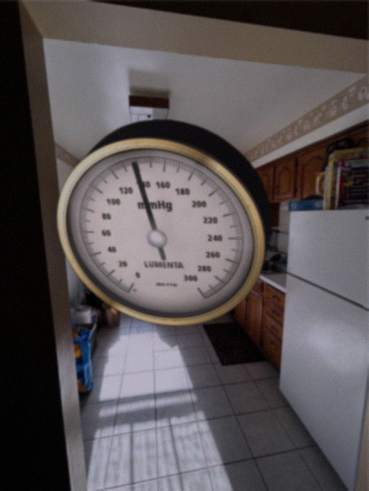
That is 140 mmHg
